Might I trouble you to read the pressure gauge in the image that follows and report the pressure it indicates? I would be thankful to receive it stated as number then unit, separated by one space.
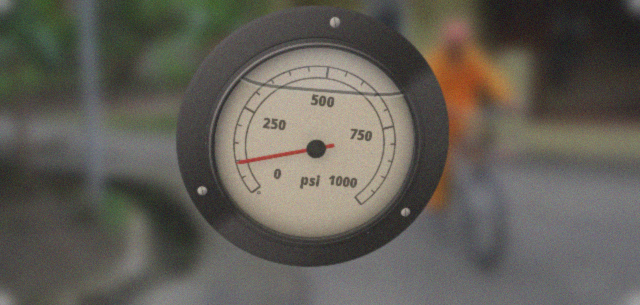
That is 100 psi
